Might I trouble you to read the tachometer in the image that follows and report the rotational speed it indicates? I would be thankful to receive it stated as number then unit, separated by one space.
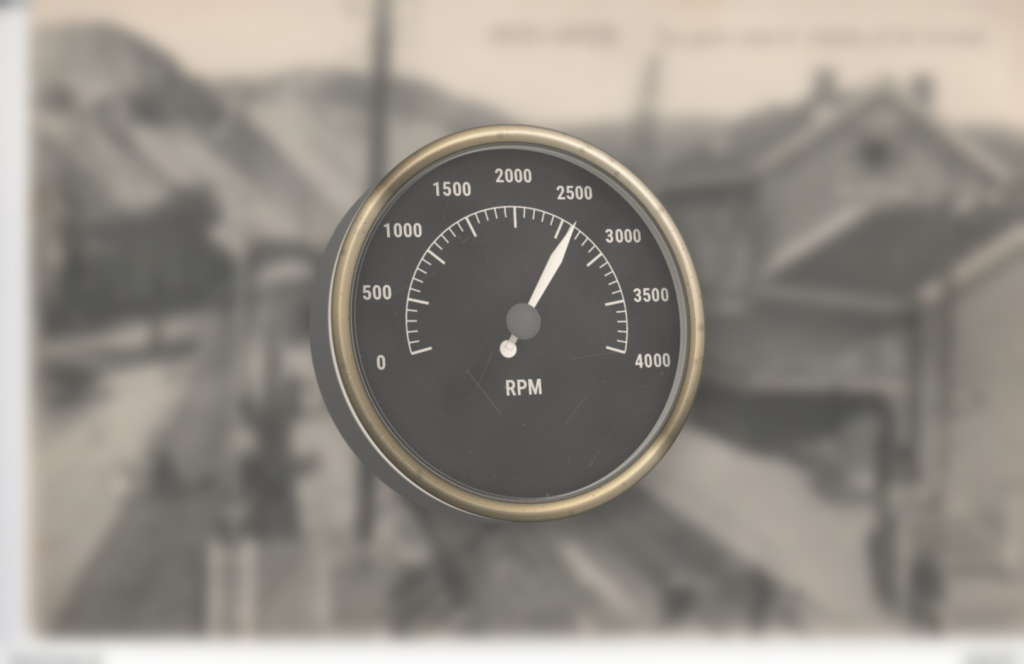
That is 2600 rpm
